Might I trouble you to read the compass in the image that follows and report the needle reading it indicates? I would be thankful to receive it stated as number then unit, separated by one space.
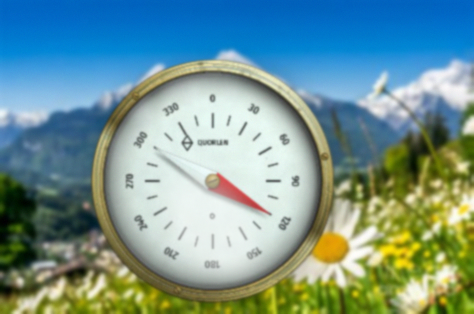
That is 120 °
